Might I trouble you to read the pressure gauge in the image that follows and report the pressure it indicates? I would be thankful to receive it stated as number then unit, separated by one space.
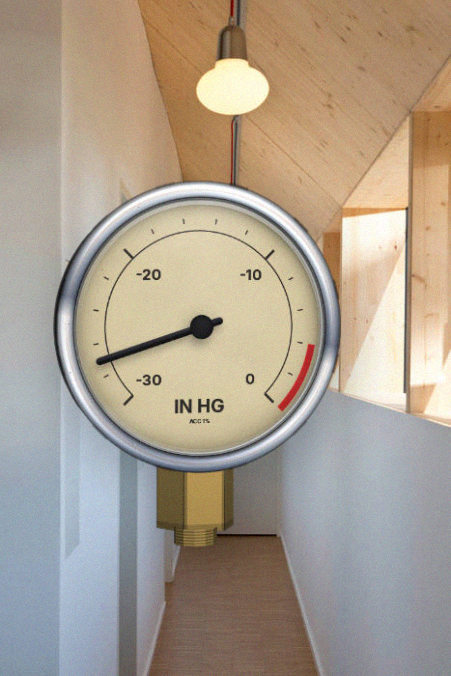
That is -27 inHg
